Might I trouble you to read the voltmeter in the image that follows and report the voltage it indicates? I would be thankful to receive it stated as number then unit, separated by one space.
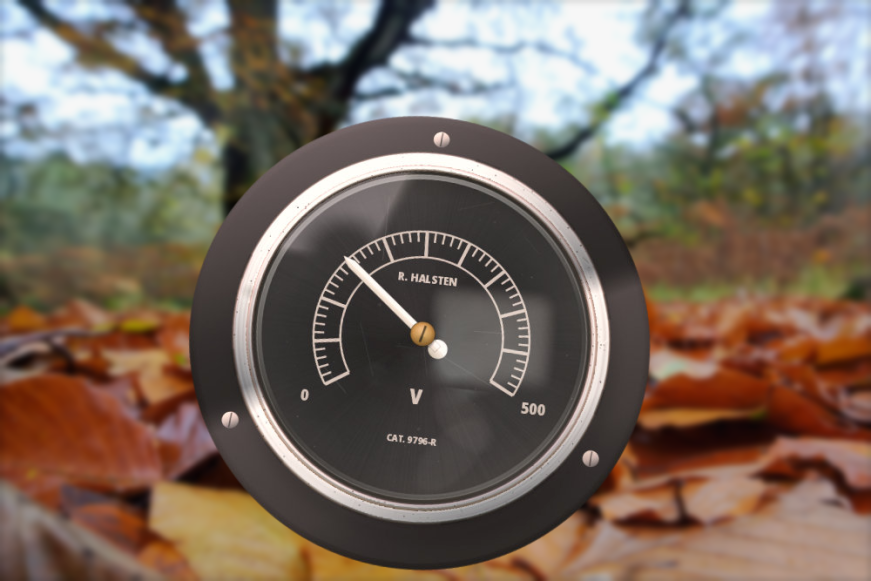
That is 150 V
